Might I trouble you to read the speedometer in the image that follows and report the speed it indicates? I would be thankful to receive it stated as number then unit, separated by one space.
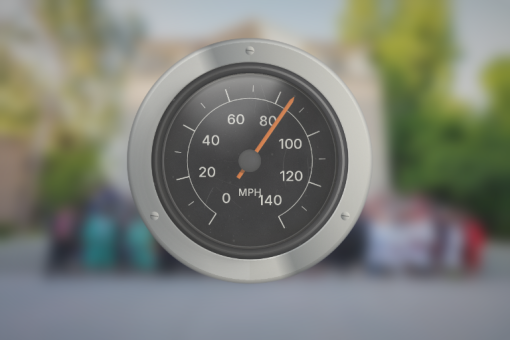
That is 85 mph
